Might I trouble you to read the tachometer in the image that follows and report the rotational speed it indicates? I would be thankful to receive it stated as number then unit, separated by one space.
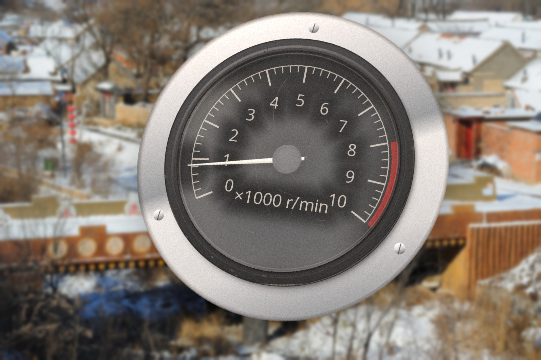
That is 800 rpm
